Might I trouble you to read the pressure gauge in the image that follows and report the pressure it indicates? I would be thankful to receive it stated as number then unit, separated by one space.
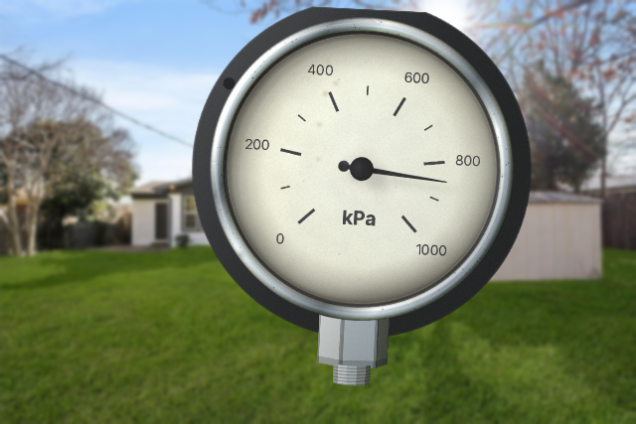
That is 850 kPa
